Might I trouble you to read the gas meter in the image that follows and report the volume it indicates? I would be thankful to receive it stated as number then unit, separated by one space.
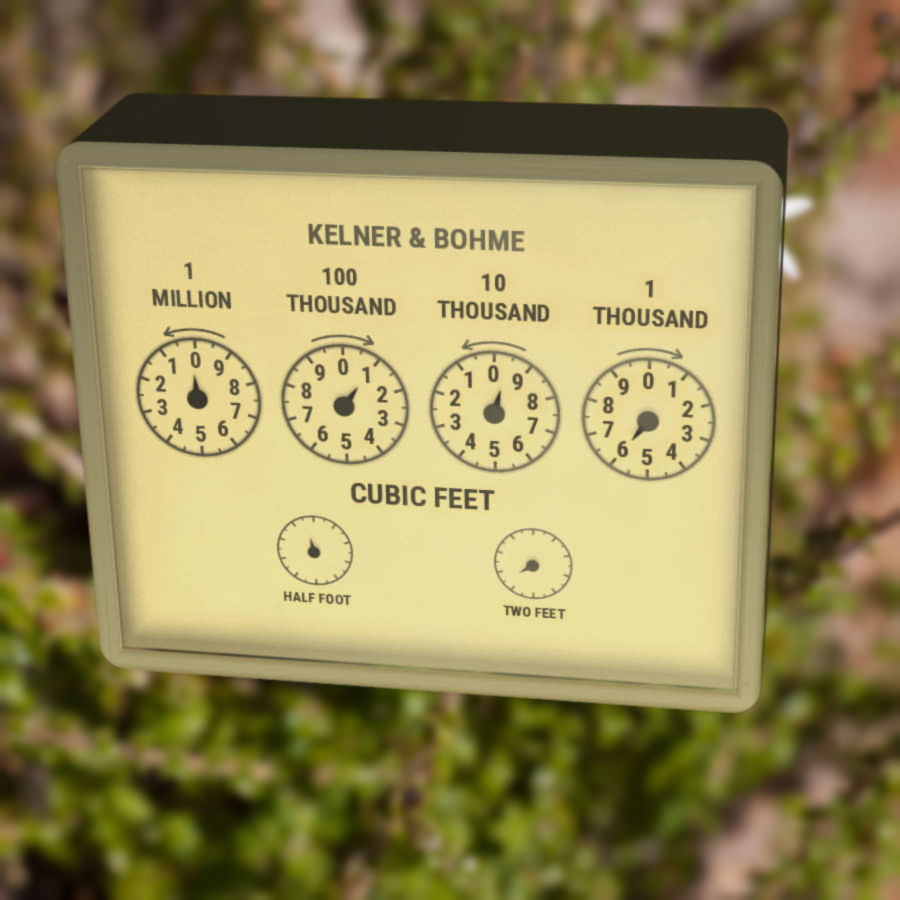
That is 9600 ft³
